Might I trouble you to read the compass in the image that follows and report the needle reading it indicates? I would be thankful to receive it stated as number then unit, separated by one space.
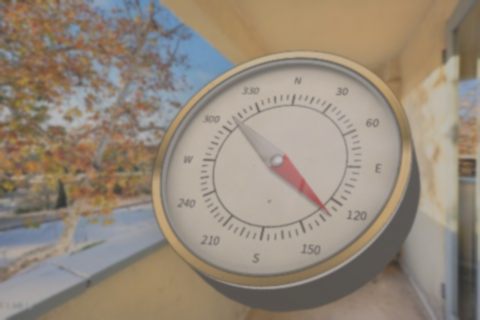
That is 130 °
